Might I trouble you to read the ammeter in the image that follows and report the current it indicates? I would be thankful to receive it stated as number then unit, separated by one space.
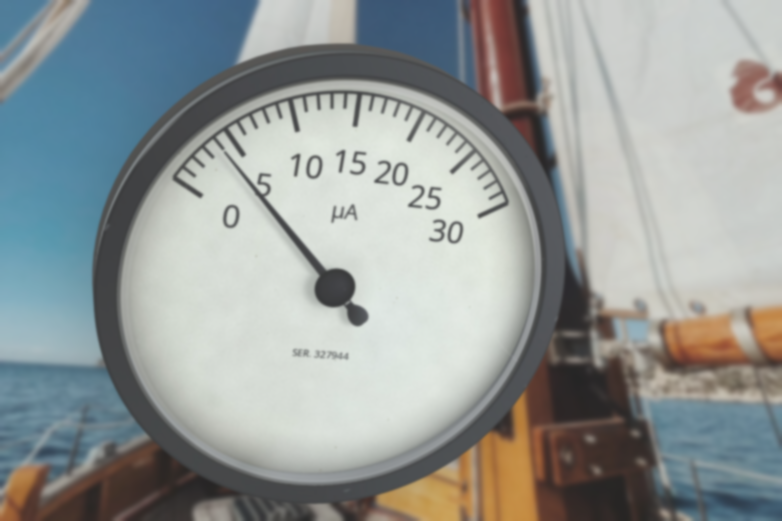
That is 4 µA
